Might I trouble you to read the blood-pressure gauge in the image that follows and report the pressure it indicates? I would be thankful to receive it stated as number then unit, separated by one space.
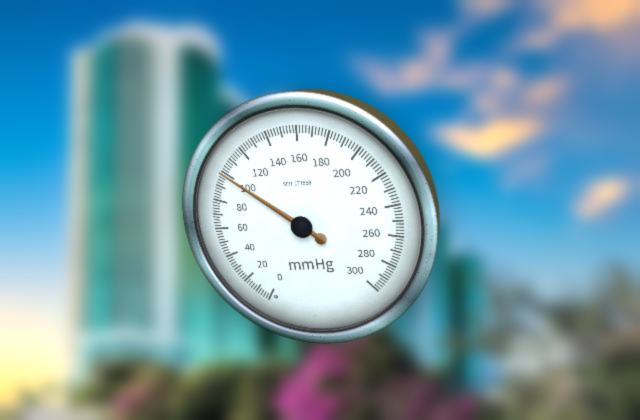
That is 100 mmHg
